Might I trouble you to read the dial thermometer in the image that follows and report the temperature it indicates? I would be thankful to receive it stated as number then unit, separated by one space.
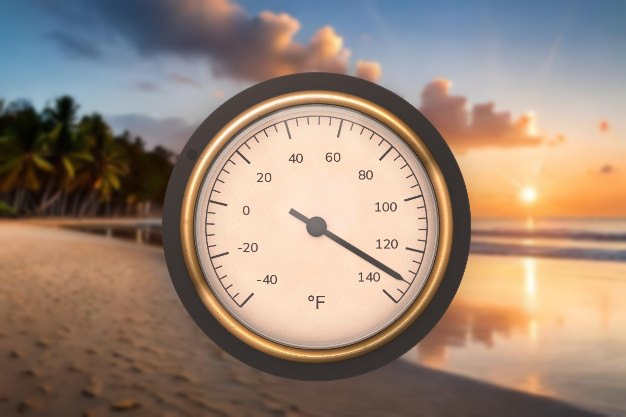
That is 132 °F
